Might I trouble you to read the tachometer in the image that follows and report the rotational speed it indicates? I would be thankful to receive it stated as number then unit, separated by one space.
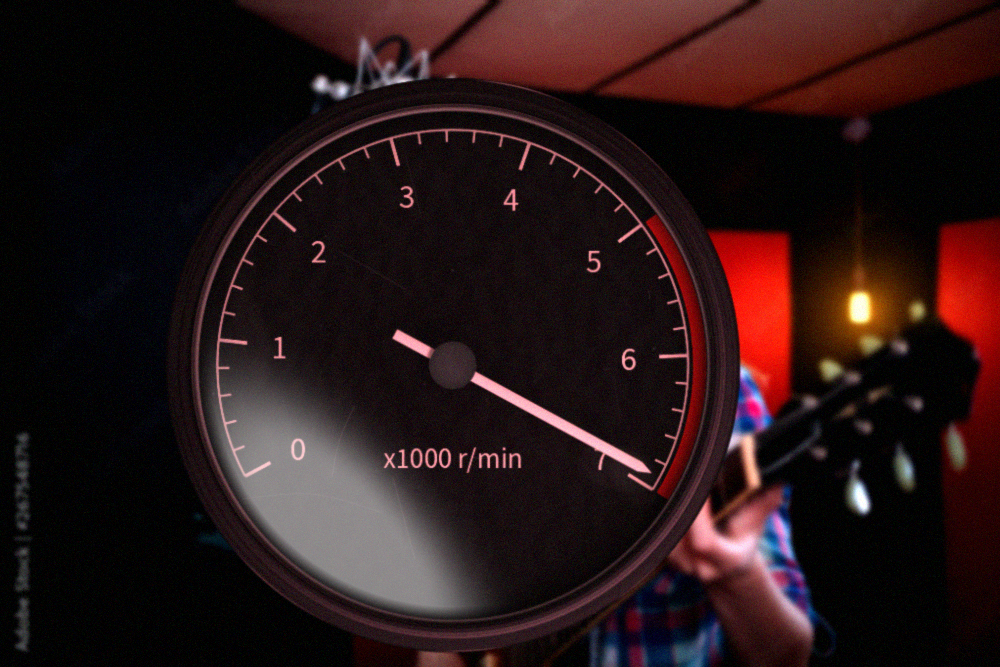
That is 6900 rpm
